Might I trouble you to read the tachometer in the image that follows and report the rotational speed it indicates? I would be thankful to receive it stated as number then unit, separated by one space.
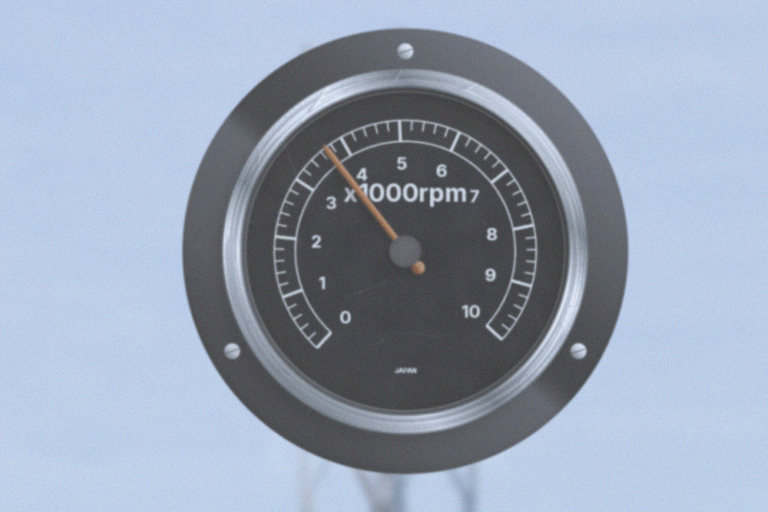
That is 3700 rpm
